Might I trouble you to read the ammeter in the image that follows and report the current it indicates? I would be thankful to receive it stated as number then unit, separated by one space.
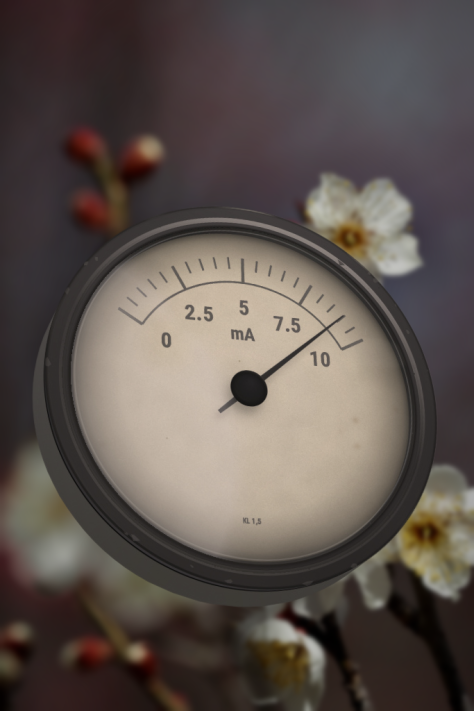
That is 9 mA
